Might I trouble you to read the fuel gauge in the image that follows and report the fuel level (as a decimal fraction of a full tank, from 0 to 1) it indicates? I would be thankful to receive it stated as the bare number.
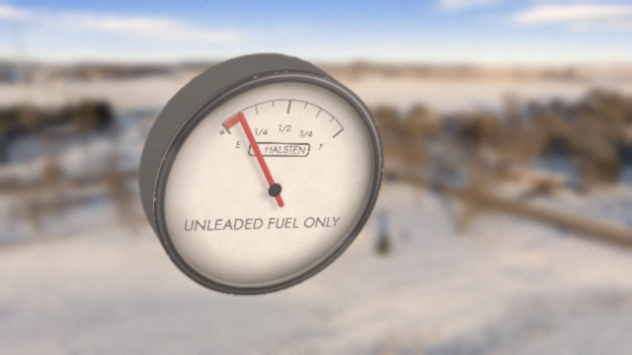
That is 0.125
